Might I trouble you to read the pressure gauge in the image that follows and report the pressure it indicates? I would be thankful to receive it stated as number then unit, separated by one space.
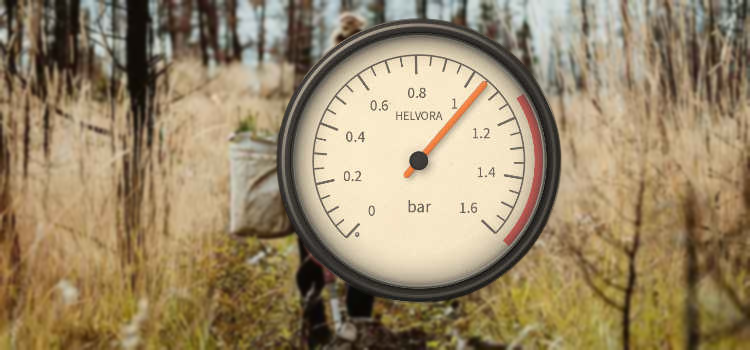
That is 1.05 bar
